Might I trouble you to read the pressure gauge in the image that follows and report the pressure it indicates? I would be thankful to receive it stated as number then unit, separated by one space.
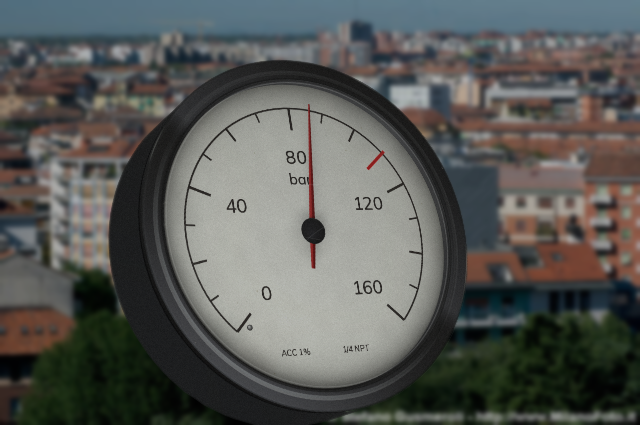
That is 85 bar
